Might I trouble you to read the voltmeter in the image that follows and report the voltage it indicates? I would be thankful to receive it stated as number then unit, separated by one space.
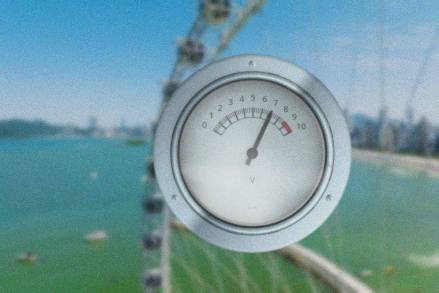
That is 7 V
